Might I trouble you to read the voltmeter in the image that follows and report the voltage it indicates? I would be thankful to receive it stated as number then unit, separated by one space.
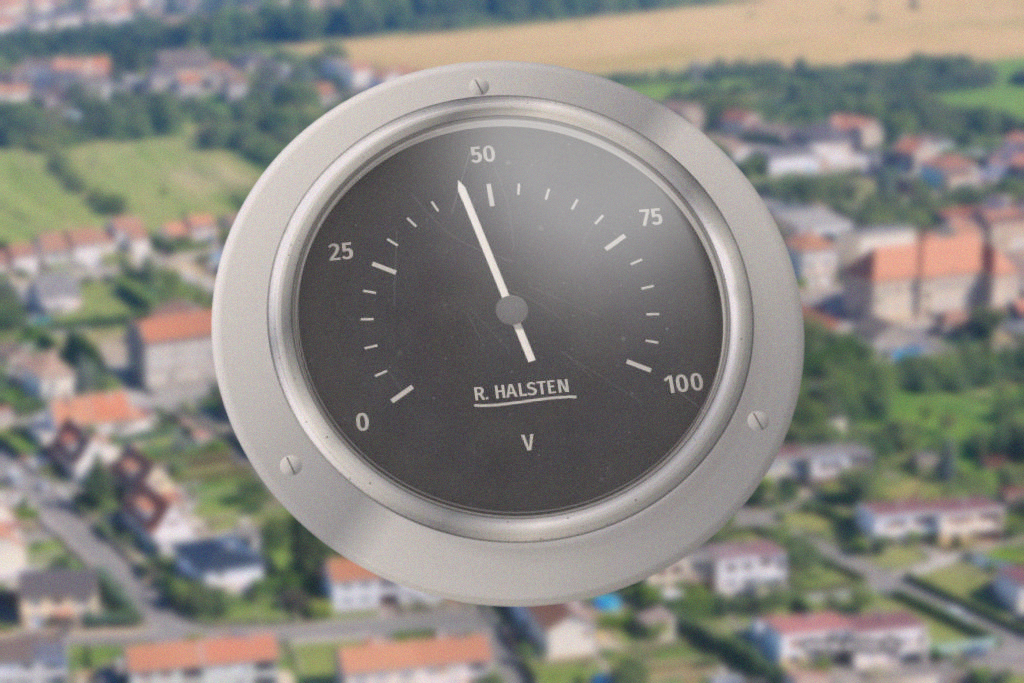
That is 45 V
